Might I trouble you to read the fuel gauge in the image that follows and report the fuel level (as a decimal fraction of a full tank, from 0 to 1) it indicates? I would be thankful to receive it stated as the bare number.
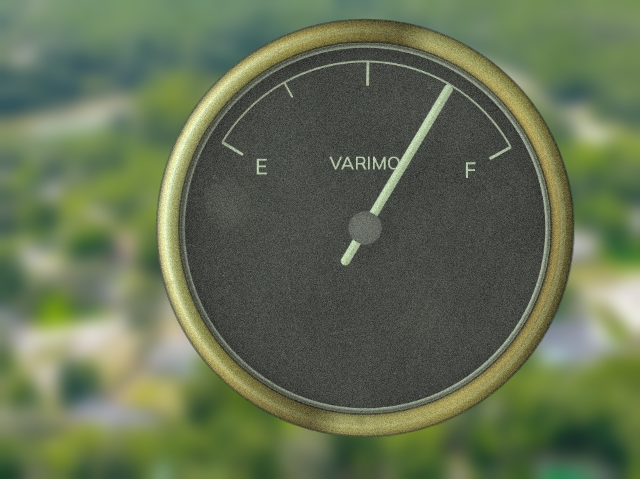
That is 0.75
